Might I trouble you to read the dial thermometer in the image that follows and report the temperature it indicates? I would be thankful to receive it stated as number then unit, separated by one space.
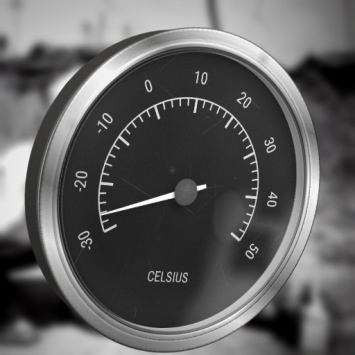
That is -26 °C
